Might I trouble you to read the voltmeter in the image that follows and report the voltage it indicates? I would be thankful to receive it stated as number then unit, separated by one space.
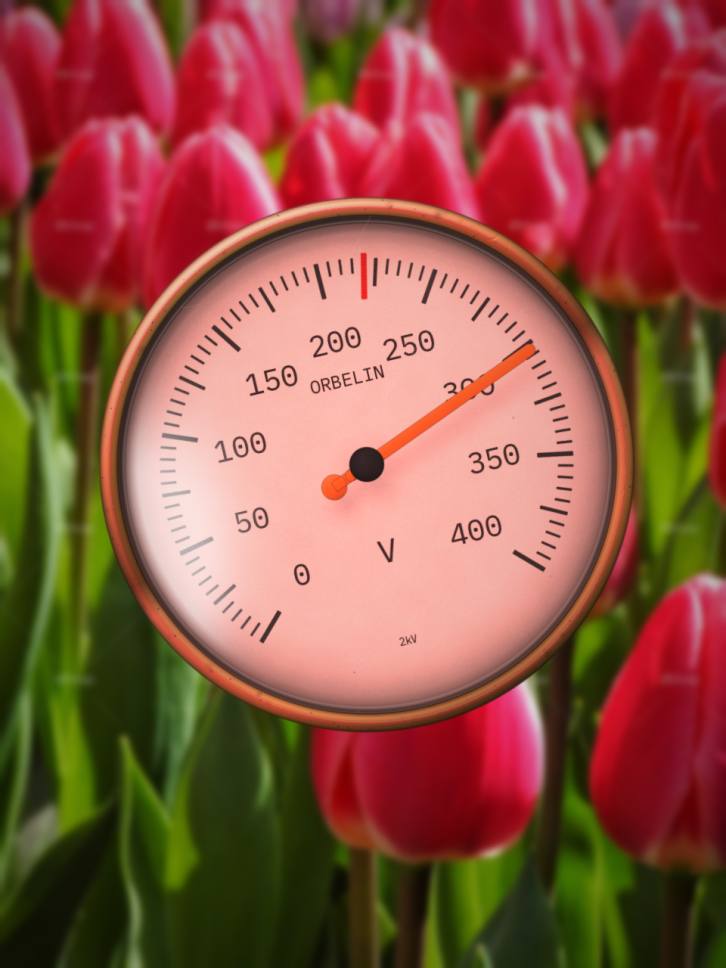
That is 302.5 V
